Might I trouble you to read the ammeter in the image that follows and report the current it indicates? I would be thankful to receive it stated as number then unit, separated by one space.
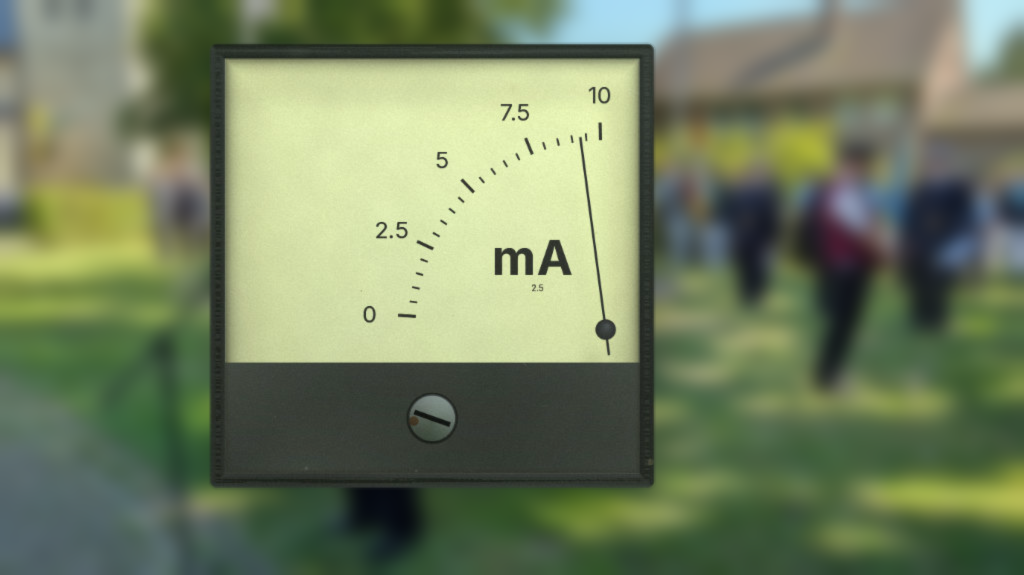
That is 9.25 mA
